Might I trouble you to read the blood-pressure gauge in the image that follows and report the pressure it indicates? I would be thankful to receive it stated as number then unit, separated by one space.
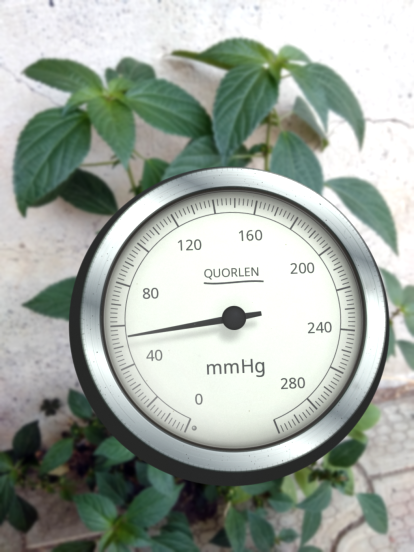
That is 54 mmHg
